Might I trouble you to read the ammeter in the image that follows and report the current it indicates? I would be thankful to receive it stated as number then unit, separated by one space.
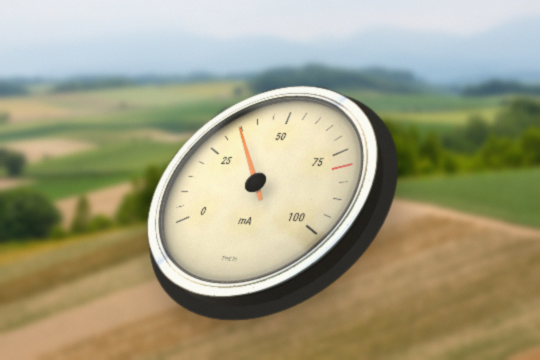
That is 35 mA
